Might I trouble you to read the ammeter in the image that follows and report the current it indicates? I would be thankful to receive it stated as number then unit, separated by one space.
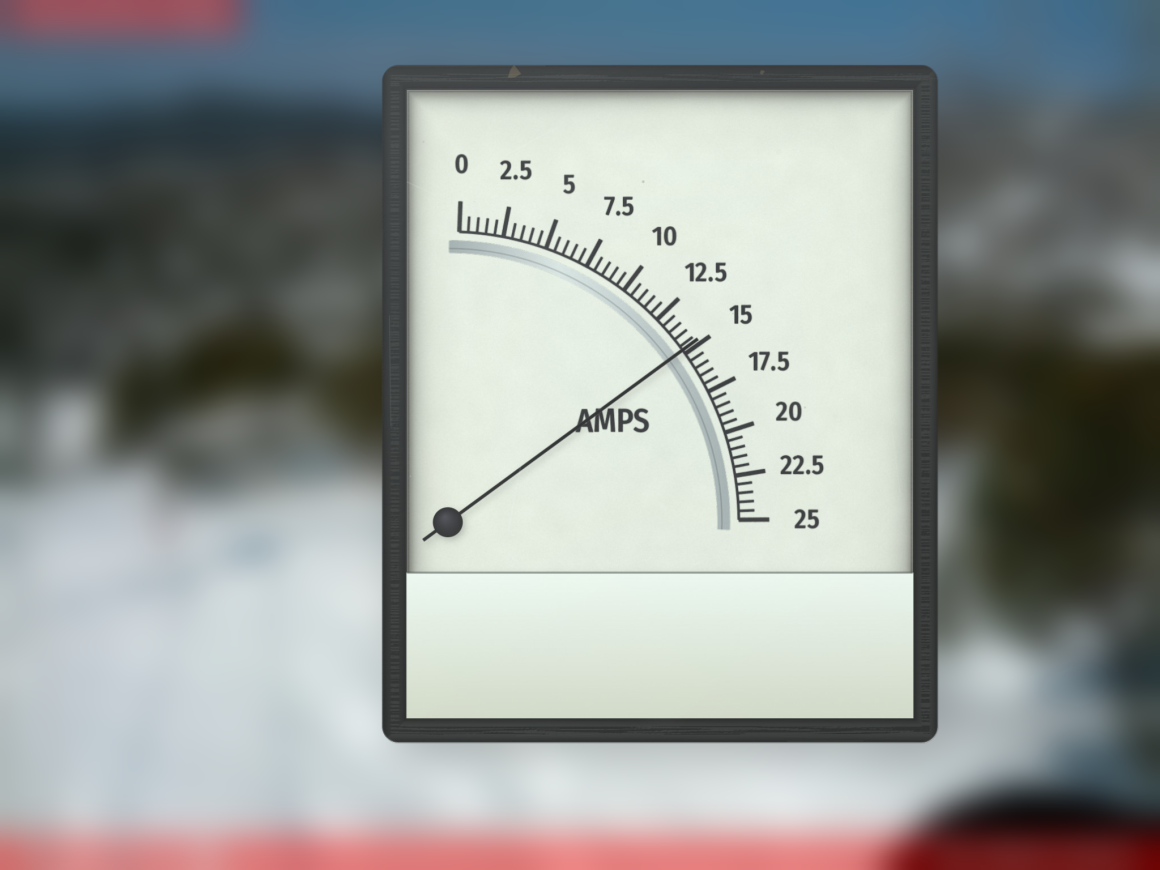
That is 14.75 A
